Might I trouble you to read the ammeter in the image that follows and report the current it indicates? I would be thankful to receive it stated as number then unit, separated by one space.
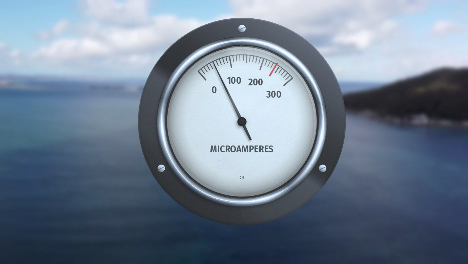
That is 50 µA
